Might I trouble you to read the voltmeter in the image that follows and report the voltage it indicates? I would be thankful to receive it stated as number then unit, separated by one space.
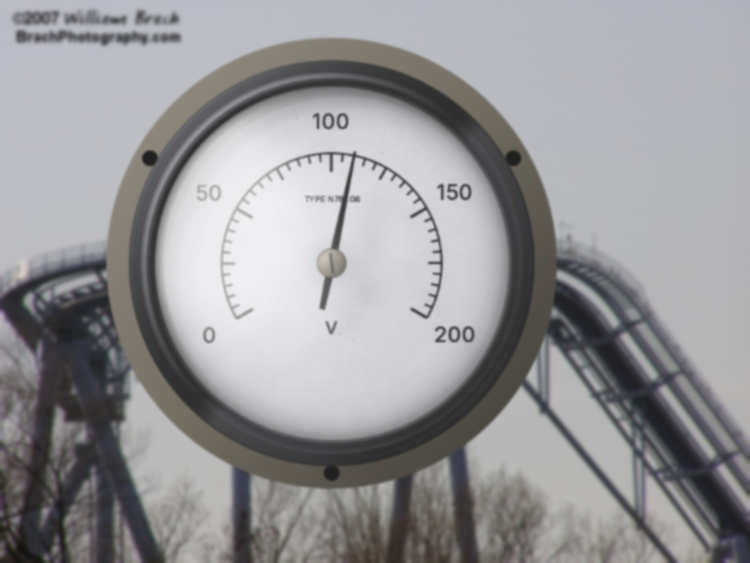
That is 110 V
